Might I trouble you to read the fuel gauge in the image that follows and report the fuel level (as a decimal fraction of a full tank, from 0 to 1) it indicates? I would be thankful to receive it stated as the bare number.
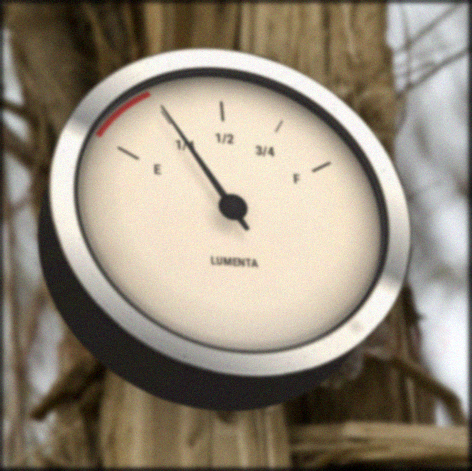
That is 0.25
